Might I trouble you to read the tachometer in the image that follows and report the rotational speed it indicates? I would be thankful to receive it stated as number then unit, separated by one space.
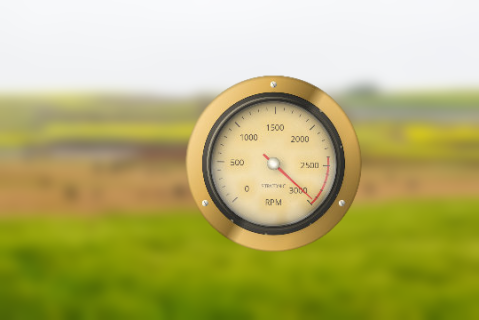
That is 2950 rpm
